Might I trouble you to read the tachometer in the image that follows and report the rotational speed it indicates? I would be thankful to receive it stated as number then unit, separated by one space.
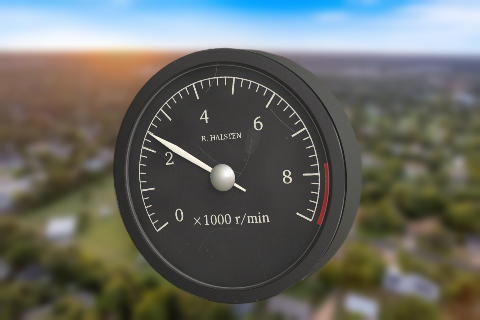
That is 2400 rpm
